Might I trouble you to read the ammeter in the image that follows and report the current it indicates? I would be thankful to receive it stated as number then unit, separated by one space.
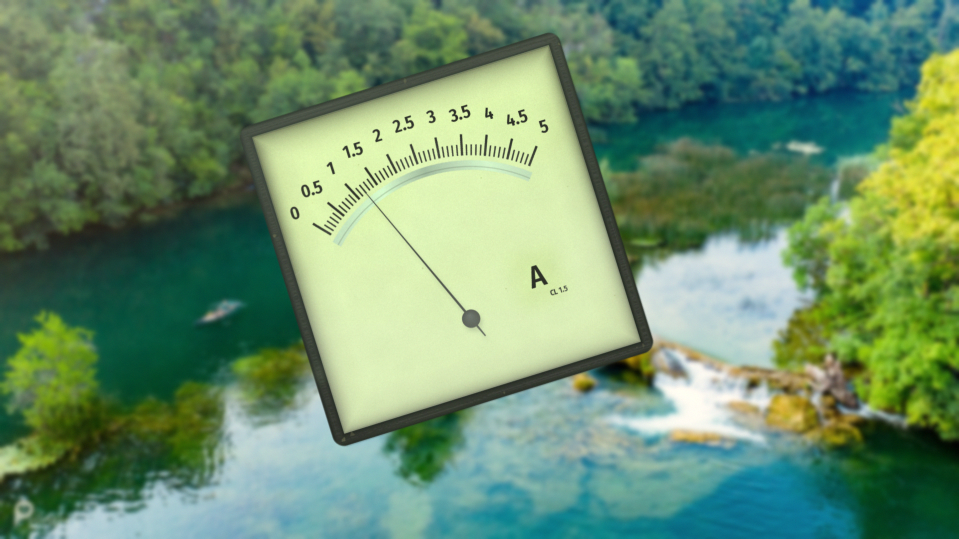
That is 1.2 A
